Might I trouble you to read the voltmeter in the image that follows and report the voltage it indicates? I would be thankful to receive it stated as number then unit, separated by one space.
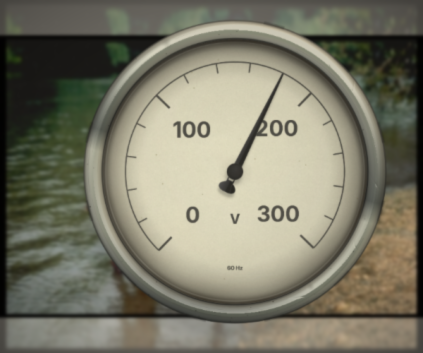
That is 180 V
